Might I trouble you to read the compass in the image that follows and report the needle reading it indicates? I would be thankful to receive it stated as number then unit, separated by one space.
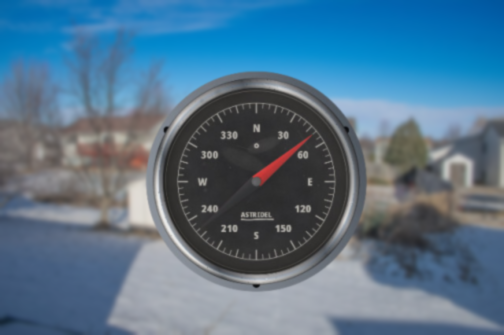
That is 50 °
